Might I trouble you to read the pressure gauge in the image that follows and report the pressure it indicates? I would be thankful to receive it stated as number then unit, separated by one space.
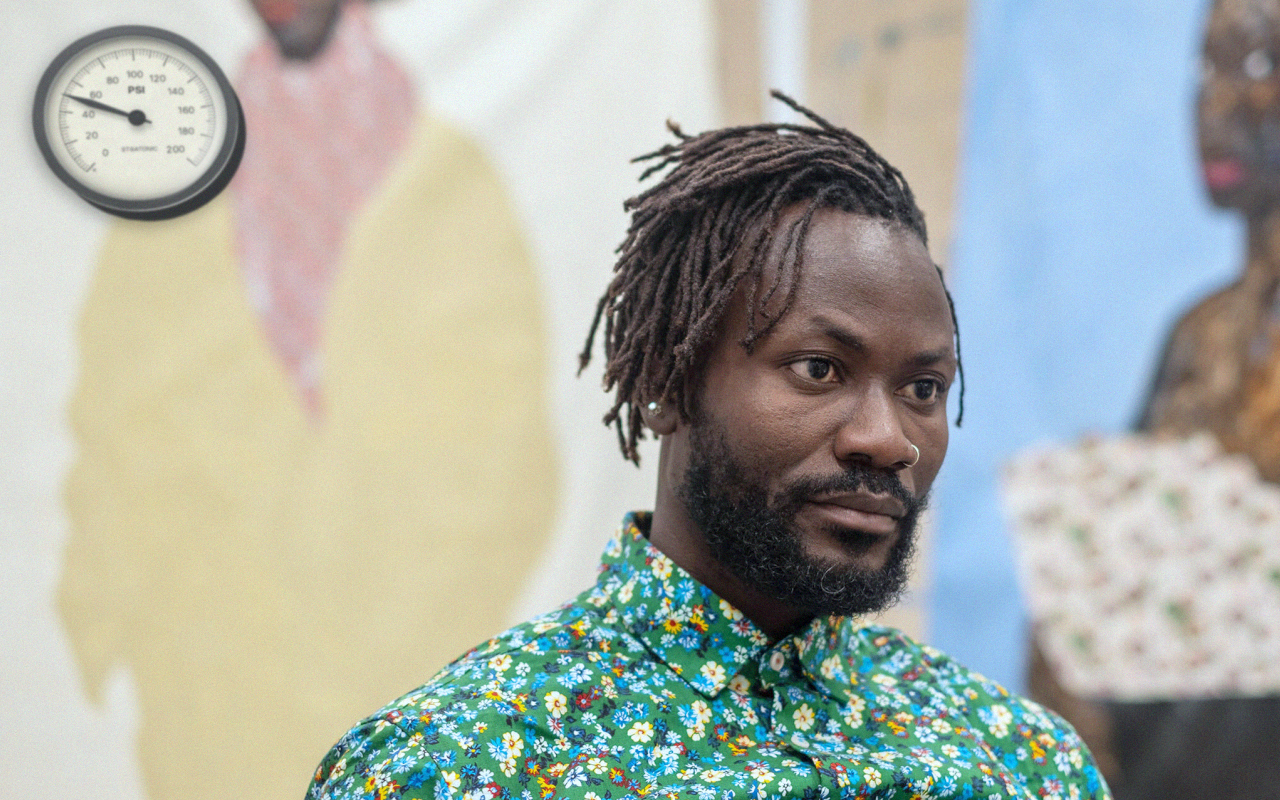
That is 50 psi
